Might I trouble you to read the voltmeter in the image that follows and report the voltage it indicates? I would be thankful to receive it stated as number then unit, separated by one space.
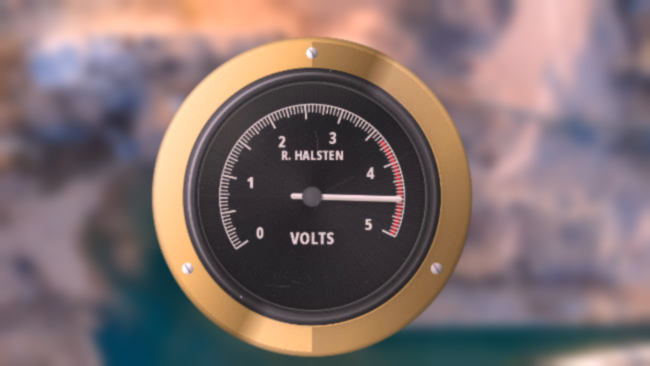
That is 4.5 V
